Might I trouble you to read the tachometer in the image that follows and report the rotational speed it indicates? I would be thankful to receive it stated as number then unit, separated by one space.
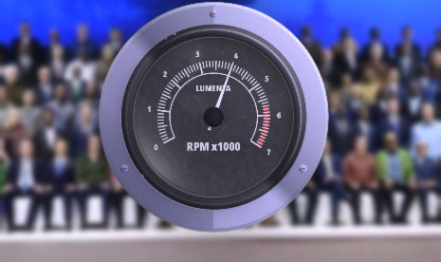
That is 4000 rpm
